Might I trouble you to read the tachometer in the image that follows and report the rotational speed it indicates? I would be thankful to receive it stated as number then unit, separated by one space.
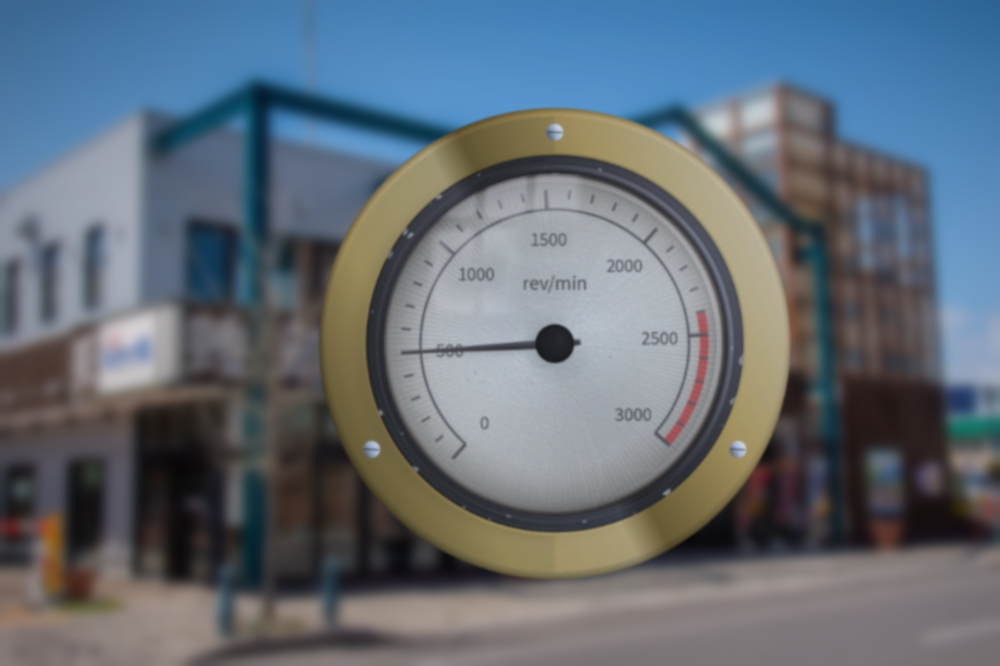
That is 500 rpm
